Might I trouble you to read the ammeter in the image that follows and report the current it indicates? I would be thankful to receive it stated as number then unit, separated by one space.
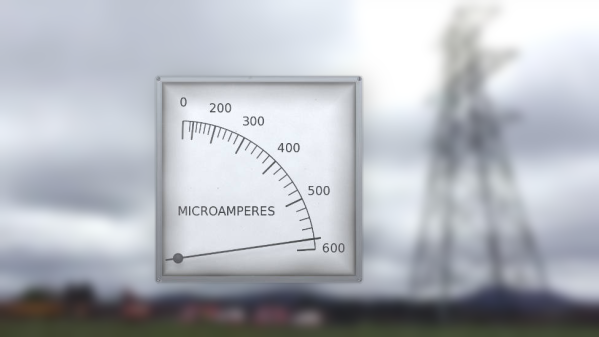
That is 580 µA
